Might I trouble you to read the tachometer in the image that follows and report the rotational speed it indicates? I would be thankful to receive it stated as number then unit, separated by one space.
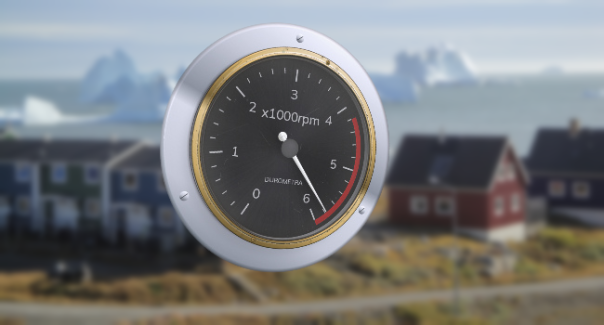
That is 5800 rpm
